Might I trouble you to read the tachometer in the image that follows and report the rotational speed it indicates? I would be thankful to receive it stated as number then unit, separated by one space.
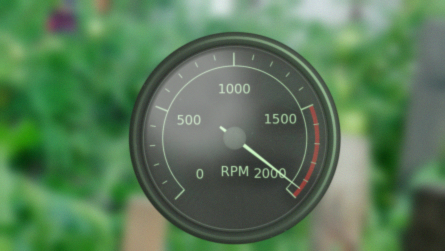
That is 1950 rpm
